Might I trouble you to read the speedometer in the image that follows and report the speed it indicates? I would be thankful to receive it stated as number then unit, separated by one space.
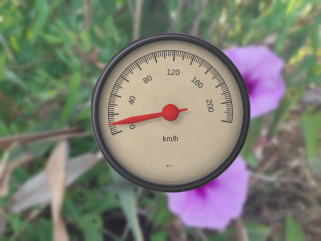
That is 10 km/h
